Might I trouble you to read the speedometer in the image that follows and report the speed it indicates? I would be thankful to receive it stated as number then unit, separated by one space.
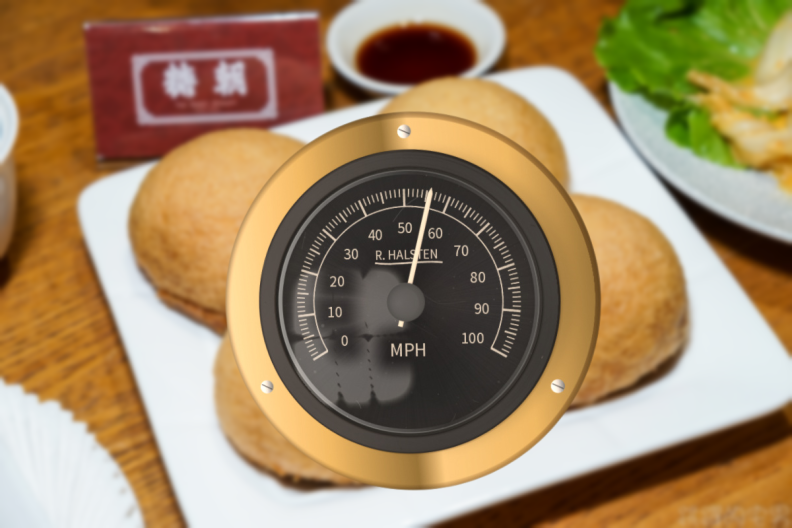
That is 56 mph
